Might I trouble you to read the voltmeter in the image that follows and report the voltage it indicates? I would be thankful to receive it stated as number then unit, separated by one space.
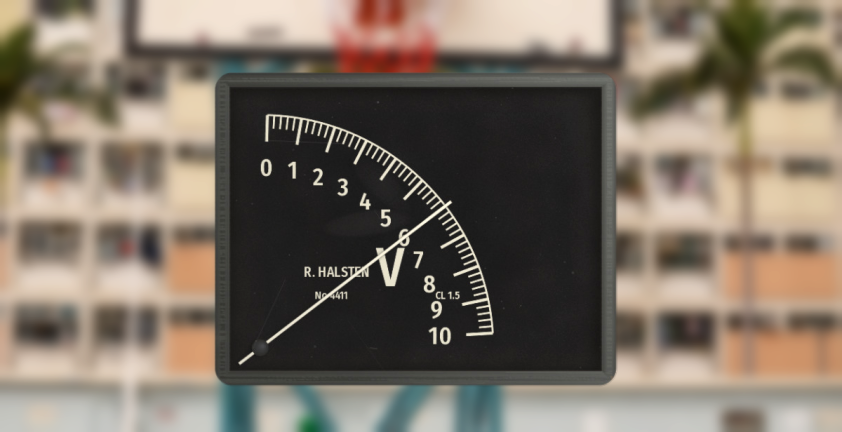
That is 6 V
